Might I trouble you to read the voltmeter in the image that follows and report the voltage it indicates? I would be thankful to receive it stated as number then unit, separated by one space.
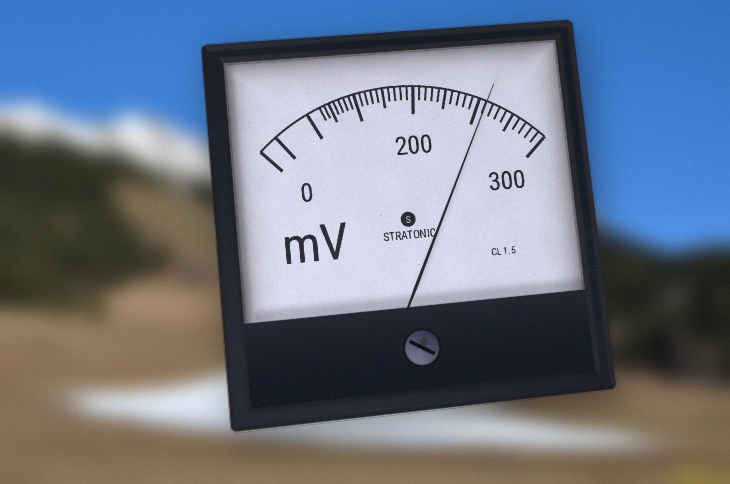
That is 255 mV
